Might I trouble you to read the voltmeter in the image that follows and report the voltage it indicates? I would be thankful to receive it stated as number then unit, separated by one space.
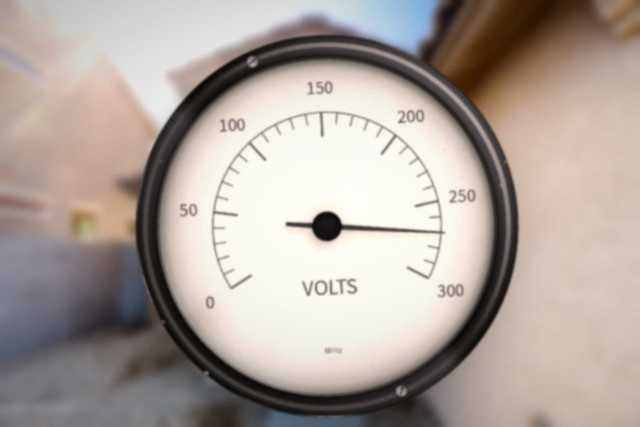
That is 270 V
